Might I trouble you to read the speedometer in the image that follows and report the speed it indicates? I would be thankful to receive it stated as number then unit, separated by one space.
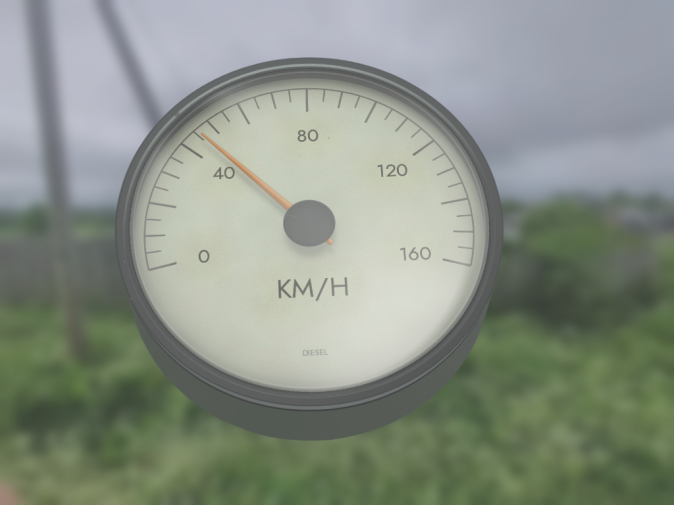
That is 45 km/h
